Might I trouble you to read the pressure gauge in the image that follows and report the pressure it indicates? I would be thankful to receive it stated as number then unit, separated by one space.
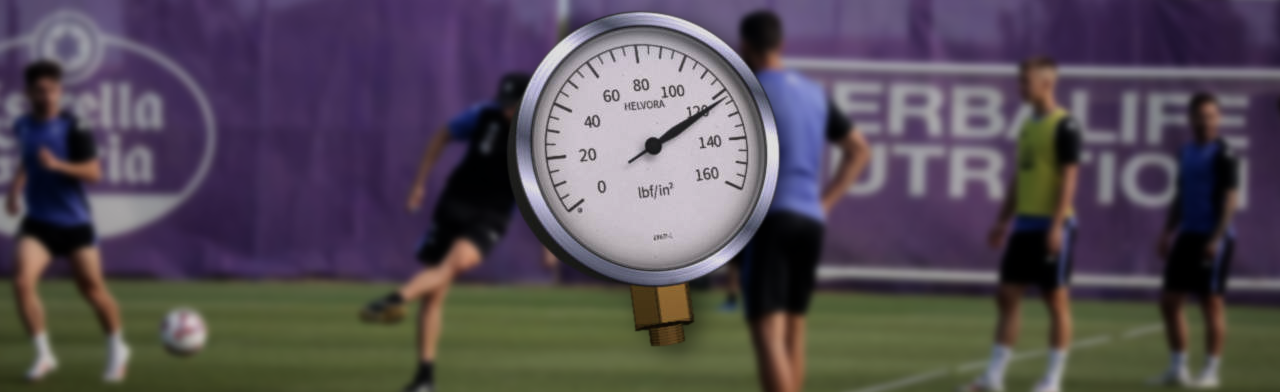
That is 122.5 psi
